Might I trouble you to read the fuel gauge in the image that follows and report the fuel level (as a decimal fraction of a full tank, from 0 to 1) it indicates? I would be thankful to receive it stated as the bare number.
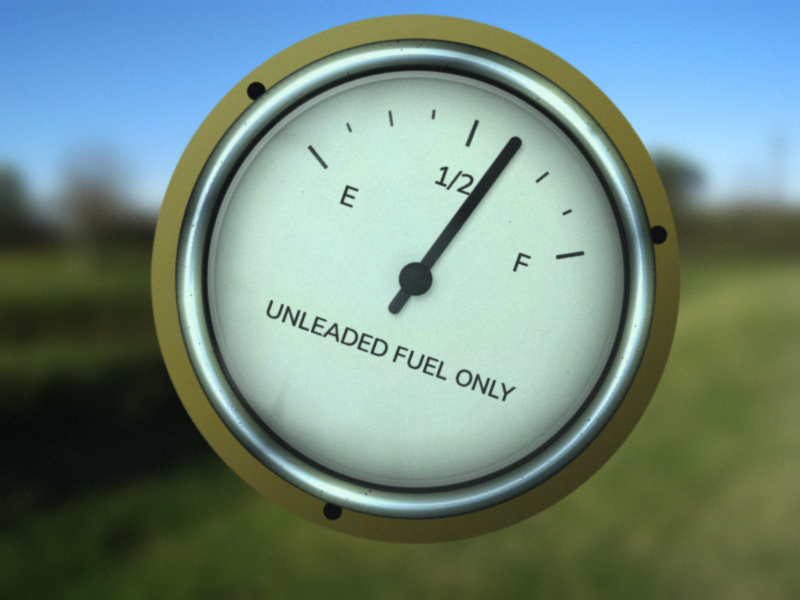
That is 0.625
